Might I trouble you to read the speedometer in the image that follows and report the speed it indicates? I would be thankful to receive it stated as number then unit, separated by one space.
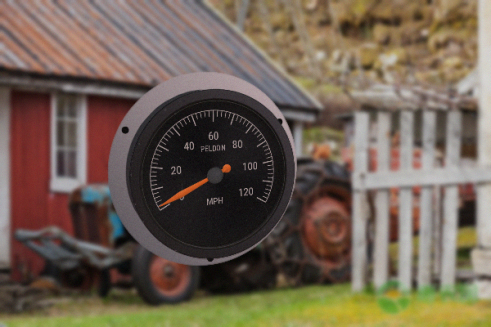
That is 2 mph
